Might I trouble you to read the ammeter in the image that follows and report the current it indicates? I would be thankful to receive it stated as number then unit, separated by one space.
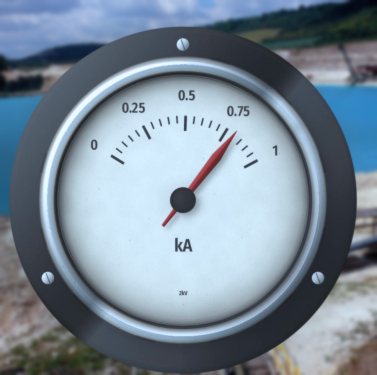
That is 0.8 kA
